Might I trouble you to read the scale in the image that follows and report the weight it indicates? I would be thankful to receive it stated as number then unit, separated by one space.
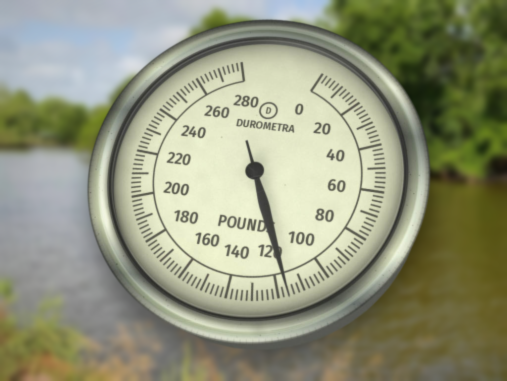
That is 116 lb
